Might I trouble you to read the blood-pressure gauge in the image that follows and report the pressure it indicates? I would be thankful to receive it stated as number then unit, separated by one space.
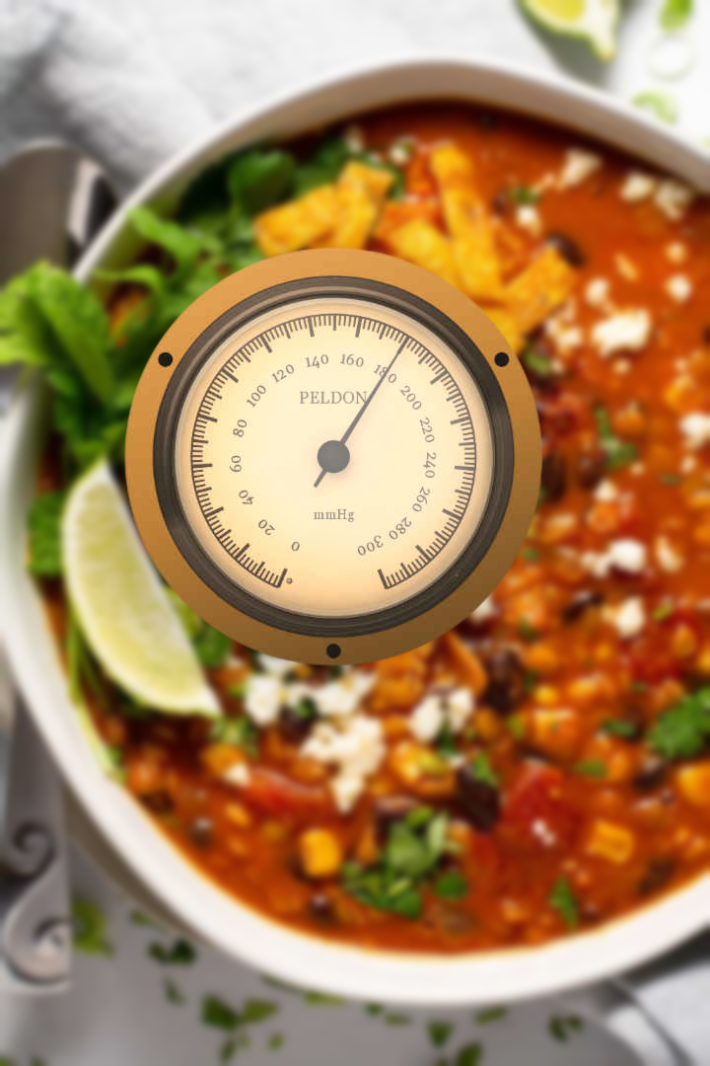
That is 180 mmHg
